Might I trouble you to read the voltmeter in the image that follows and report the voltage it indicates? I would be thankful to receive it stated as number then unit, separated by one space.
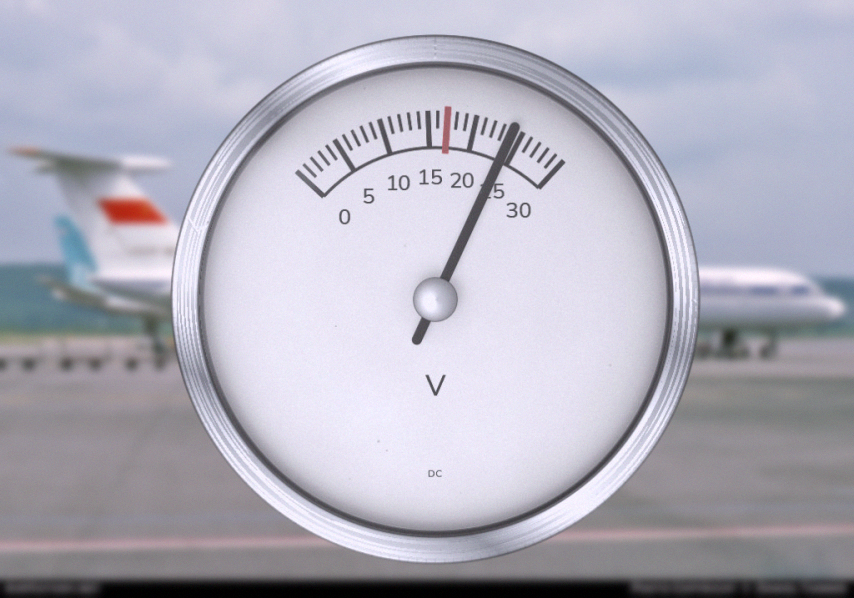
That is 24 V
